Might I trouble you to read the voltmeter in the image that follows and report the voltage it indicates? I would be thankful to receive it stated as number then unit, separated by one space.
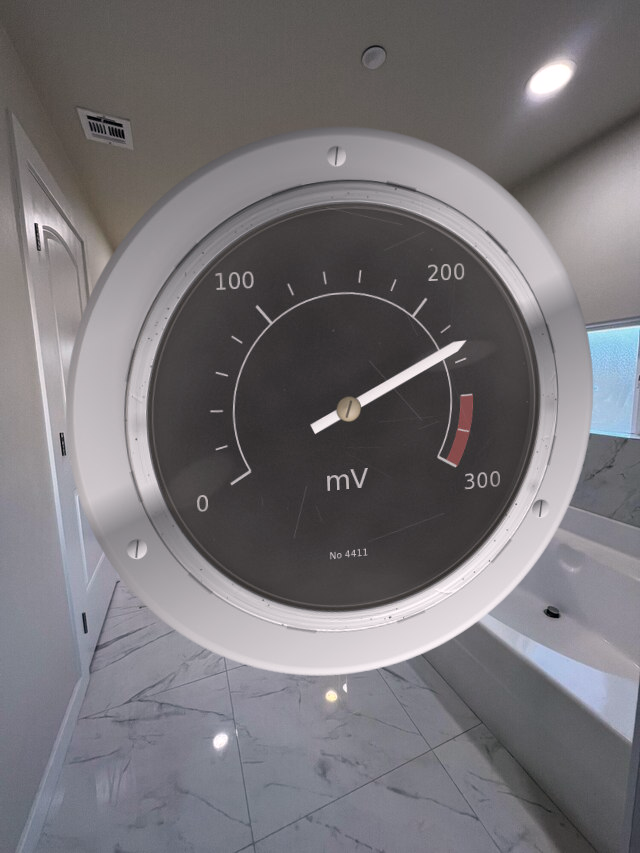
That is 230 mV
